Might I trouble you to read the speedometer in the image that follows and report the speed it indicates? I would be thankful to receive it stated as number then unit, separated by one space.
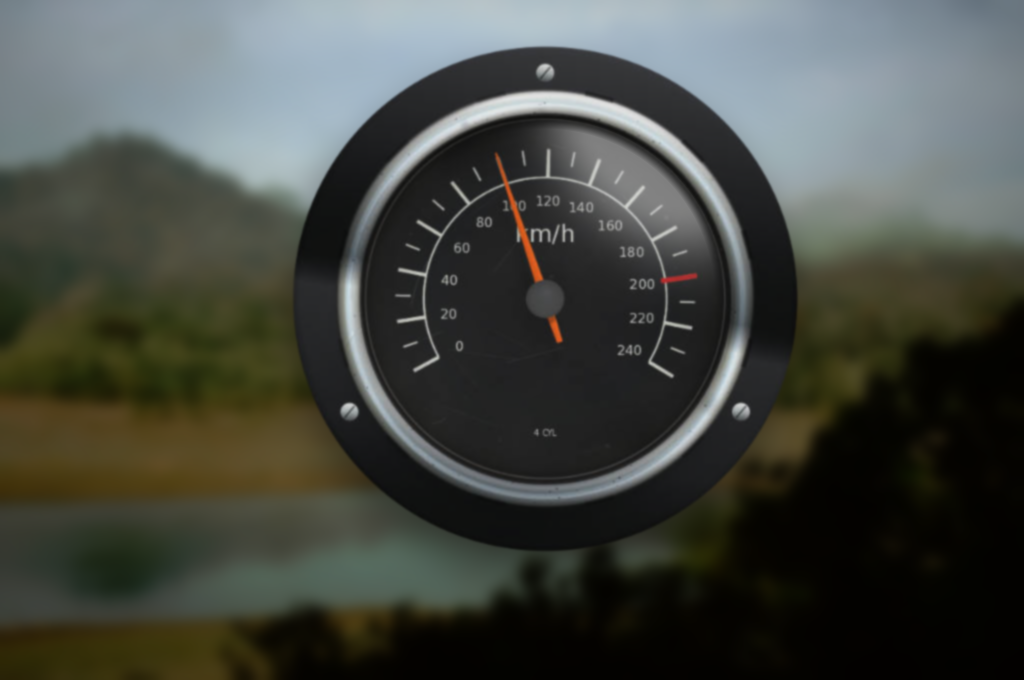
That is 100 km/h
